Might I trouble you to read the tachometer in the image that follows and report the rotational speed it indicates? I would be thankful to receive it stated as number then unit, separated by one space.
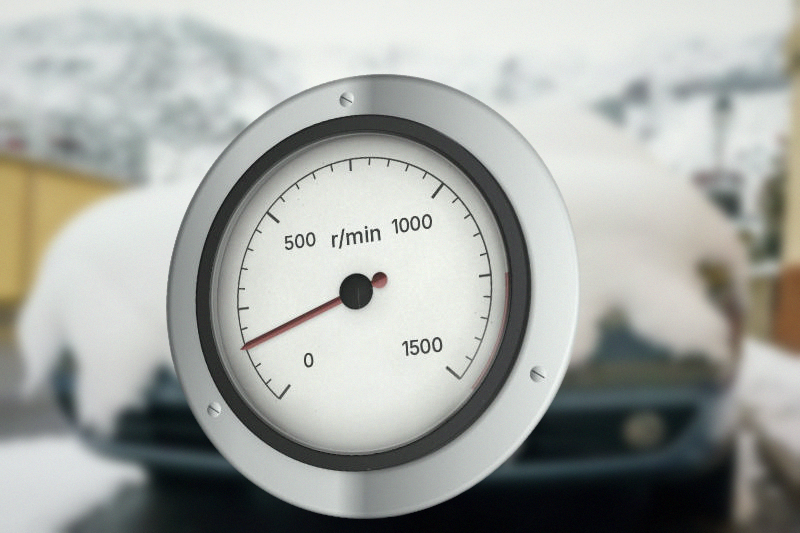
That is 150 rpm
